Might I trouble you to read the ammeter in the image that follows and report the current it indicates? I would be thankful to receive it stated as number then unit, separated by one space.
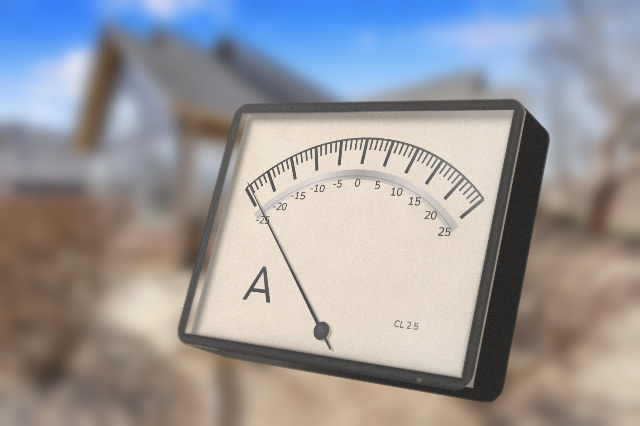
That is -24 A
